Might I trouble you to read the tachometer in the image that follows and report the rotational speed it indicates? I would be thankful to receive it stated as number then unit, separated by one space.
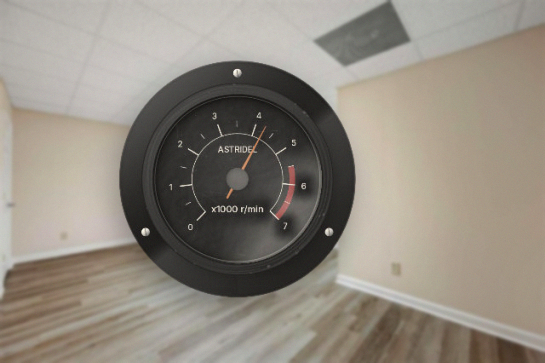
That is 4250 rpm
